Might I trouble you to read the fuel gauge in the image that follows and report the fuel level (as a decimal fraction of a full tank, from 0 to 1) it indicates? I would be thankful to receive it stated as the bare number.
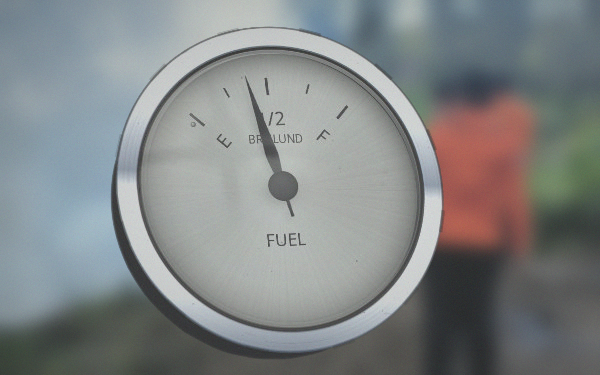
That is 0.375
